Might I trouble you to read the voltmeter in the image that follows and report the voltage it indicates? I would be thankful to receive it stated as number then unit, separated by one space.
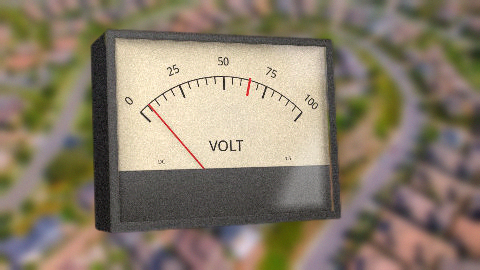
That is 5 V
